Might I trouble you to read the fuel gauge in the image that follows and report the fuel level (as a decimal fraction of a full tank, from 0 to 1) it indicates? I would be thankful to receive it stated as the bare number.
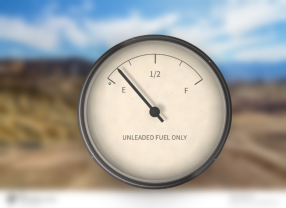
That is 0.125
